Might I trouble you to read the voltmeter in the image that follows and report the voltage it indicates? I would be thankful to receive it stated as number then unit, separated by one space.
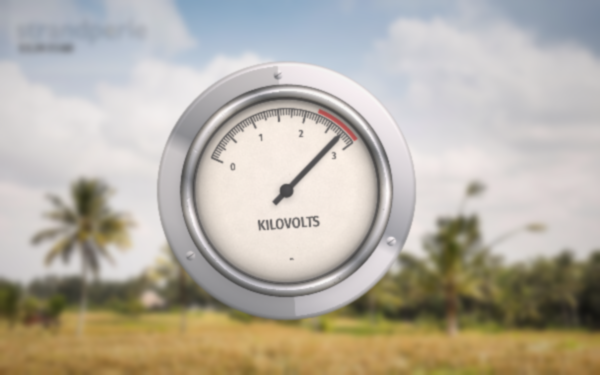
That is 2.75 kV
